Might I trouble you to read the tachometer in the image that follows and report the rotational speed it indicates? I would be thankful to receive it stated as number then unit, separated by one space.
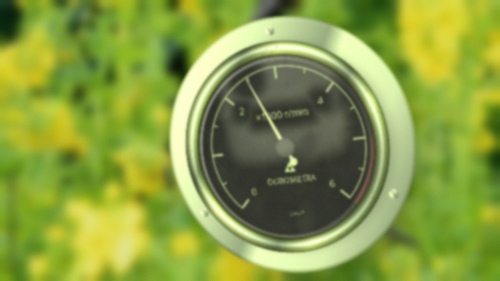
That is 2500 rpm
